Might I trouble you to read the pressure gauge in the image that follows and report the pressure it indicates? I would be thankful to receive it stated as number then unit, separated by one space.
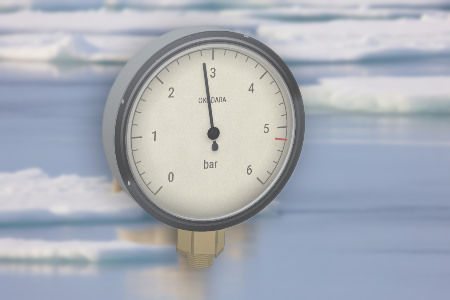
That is 2.8 bar
